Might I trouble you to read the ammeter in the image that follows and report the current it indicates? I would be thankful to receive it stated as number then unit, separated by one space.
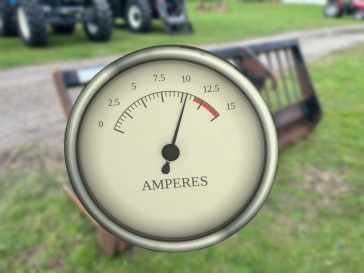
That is 10.5 A
